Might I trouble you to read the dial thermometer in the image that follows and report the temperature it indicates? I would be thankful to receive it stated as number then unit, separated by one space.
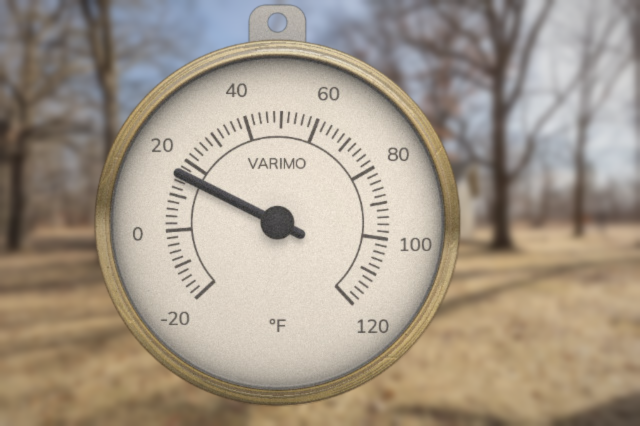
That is 16 °F
